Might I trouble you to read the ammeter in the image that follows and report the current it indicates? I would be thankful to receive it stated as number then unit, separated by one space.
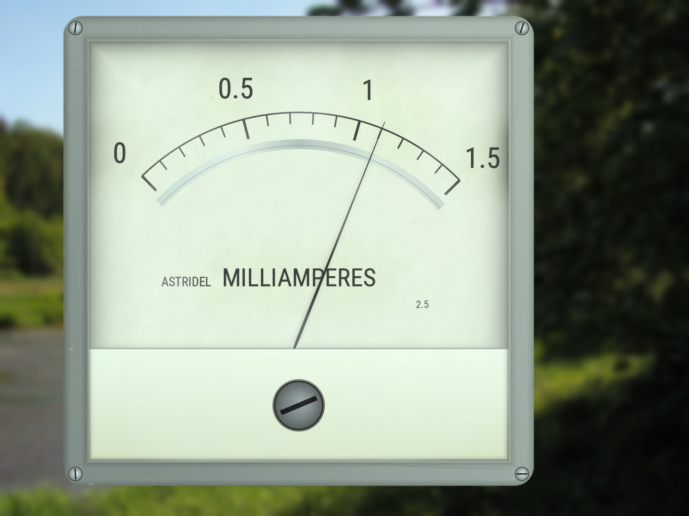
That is 1.1 mA
